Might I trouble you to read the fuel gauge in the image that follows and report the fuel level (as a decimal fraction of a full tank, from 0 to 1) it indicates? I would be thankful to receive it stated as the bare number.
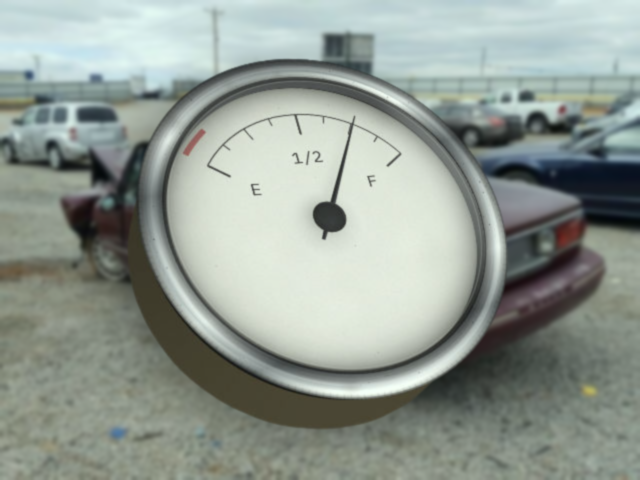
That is 0.75
